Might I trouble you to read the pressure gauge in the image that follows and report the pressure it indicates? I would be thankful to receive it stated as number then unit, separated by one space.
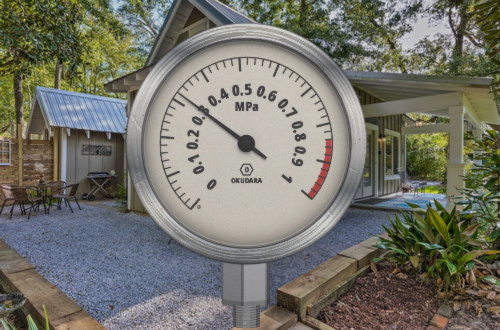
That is 0.32 MPa
